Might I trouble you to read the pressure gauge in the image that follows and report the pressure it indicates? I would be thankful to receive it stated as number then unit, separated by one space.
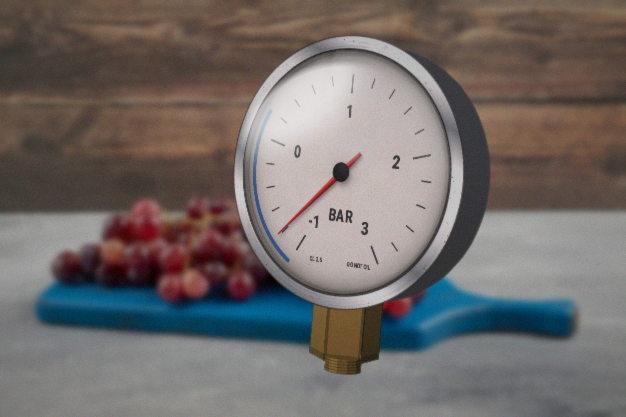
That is -0.8 bar
